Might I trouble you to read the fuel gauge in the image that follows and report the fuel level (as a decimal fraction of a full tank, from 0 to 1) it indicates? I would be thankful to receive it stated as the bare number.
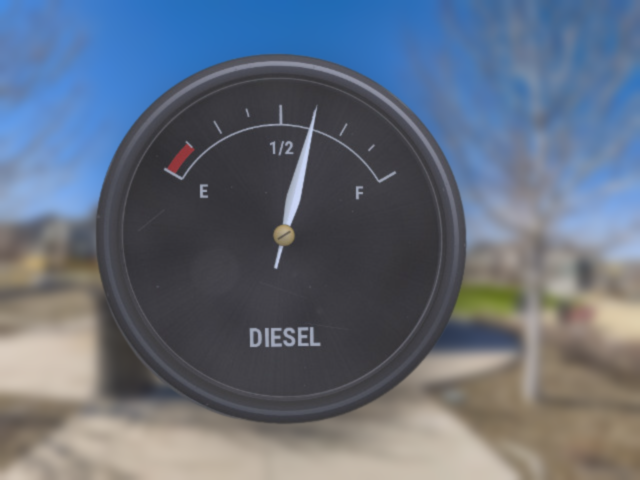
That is 0.625
